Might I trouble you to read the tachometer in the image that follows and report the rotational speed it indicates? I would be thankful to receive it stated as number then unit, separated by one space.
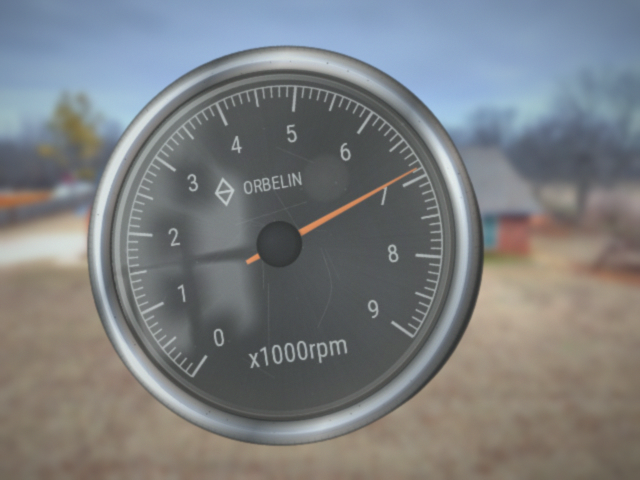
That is 6900 rpm
